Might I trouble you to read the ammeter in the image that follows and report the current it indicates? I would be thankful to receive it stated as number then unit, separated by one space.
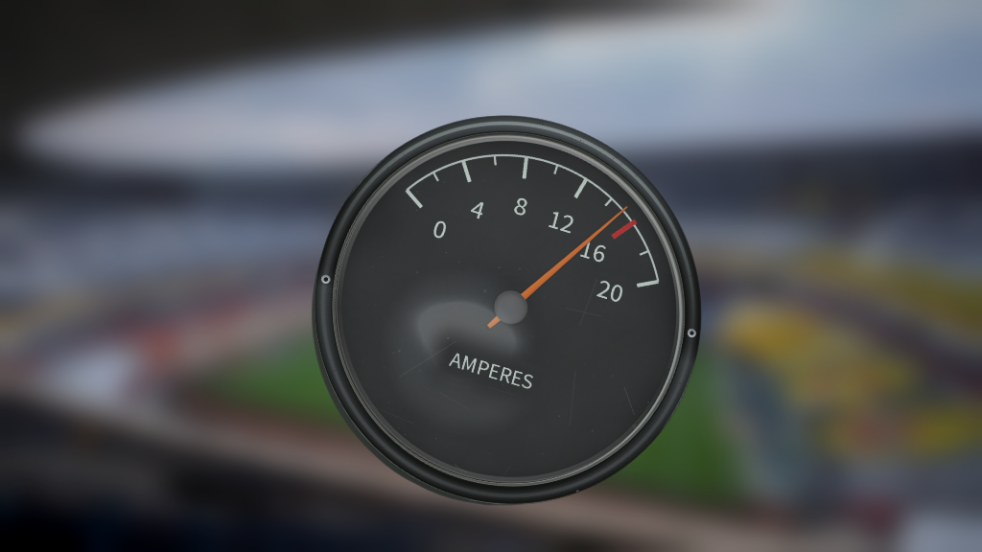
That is 15 A
